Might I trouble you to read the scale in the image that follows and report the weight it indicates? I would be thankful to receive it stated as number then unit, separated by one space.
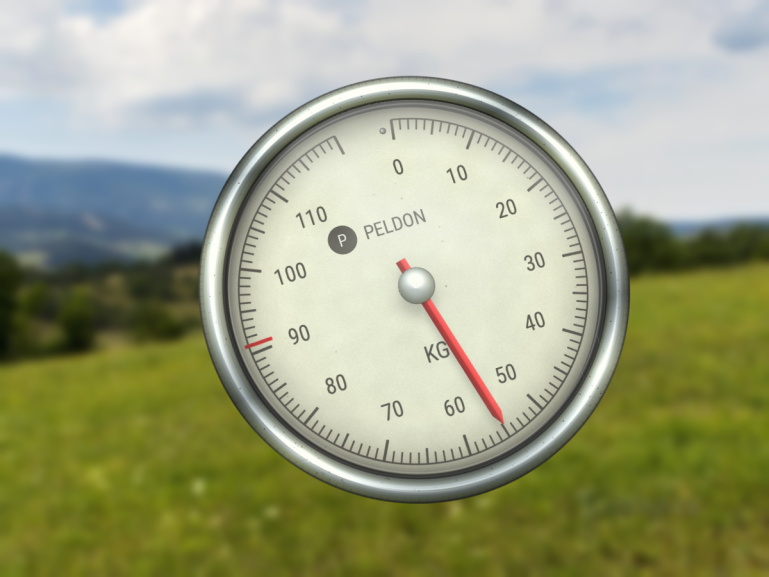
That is 55 kg
